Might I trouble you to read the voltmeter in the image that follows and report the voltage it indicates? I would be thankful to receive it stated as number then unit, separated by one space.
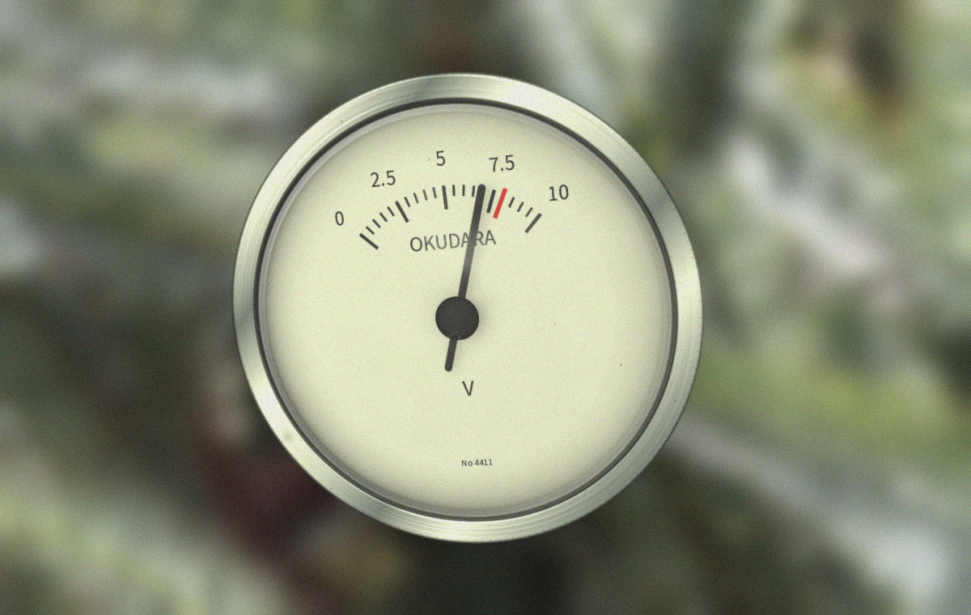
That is 7 V
